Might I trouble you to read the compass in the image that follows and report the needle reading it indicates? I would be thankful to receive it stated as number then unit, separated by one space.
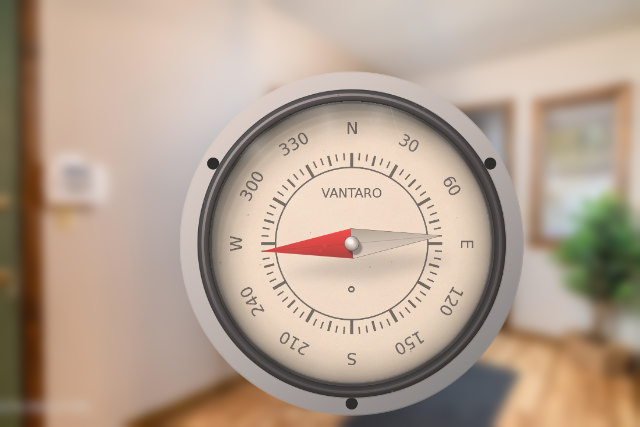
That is 265 °
